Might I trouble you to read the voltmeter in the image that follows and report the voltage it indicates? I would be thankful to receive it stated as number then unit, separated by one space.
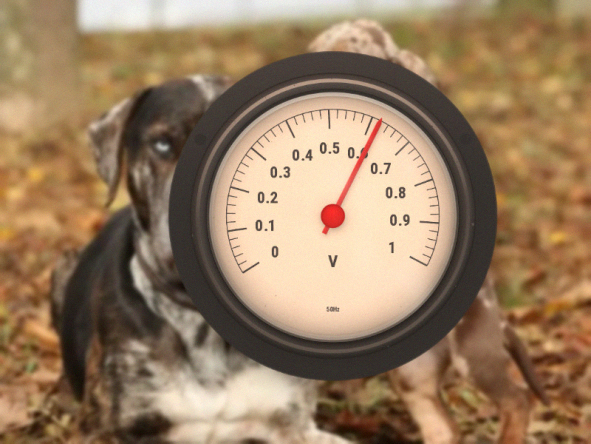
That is 0.62 V
